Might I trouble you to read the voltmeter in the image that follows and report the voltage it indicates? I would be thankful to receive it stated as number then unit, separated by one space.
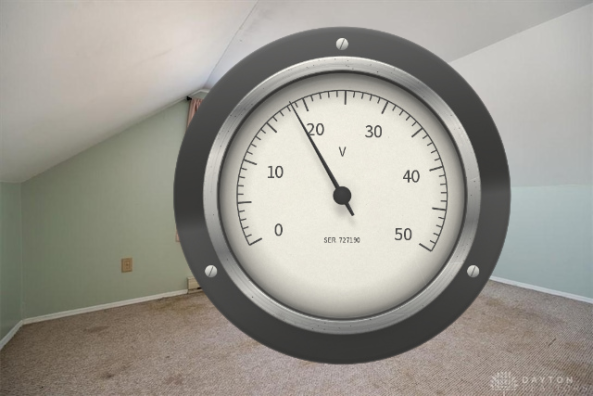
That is 18.5 V
